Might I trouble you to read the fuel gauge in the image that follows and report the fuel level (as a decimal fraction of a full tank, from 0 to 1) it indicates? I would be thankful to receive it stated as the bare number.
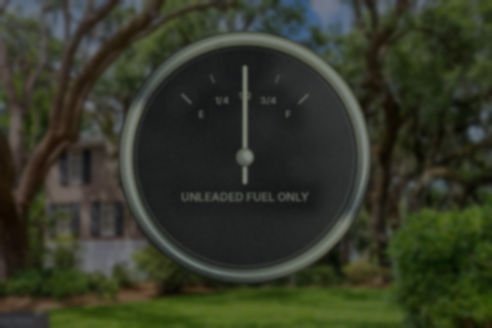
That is 0.5
